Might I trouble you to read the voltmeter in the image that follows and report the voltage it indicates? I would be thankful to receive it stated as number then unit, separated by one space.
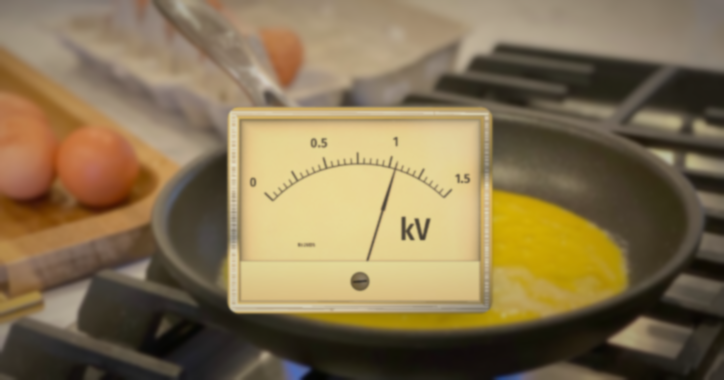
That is 1.05 kV
